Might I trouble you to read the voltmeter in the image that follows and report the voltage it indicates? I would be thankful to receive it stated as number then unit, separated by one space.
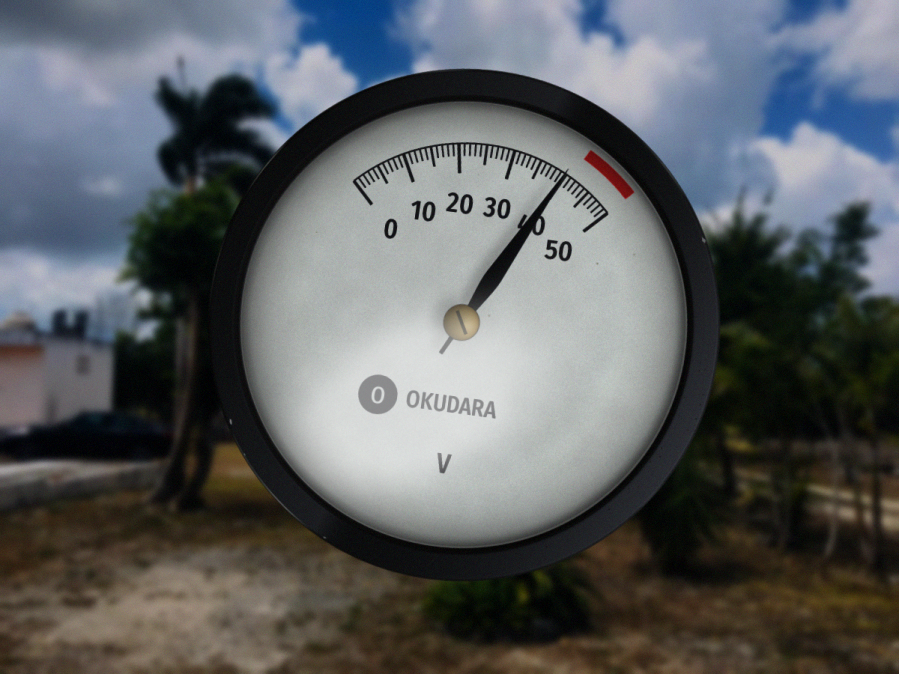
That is 40 V
